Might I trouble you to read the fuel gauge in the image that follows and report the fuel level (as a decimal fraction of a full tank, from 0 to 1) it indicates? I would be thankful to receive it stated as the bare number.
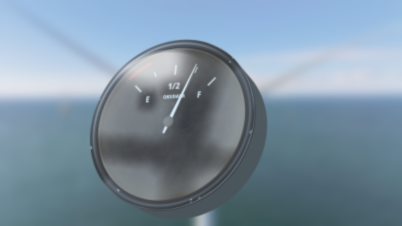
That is 0.75
